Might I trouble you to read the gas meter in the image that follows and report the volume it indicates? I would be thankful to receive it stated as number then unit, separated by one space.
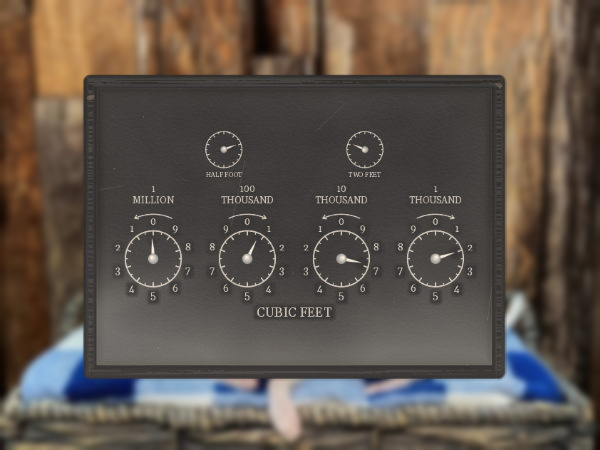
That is 7200 ft³
